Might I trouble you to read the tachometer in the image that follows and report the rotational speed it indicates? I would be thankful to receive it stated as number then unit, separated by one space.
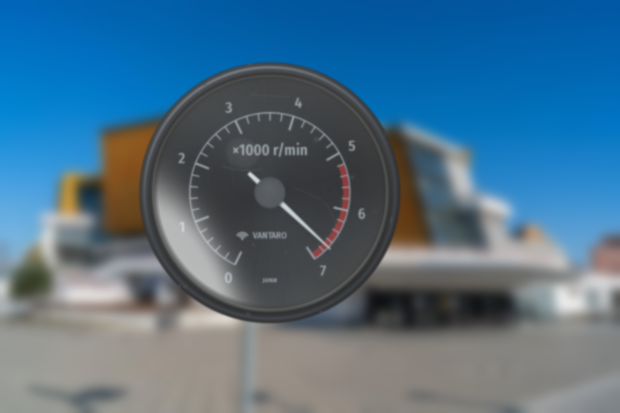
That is 6700 rpm
